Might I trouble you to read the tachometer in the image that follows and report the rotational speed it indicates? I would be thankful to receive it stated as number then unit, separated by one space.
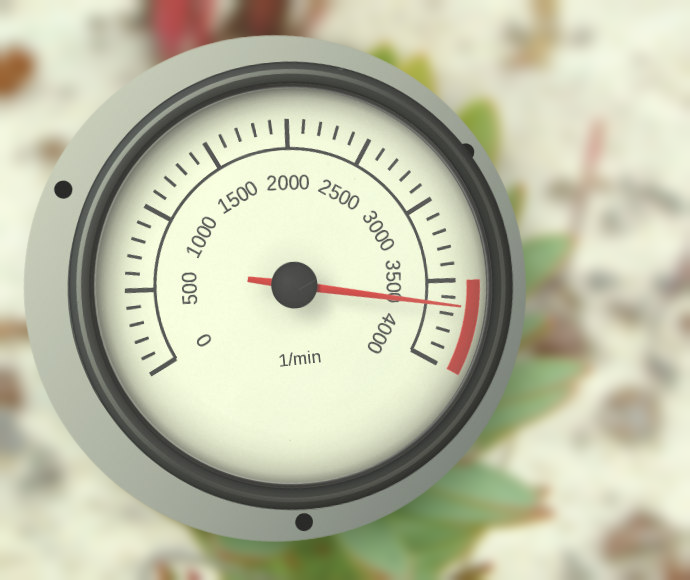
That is 3650 rpm
